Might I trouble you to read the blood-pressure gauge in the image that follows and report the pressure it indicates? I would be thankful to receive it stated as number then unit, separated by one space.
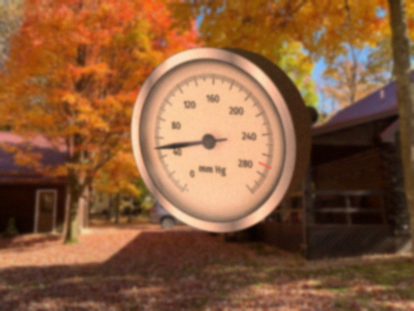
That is 50 mmHg
